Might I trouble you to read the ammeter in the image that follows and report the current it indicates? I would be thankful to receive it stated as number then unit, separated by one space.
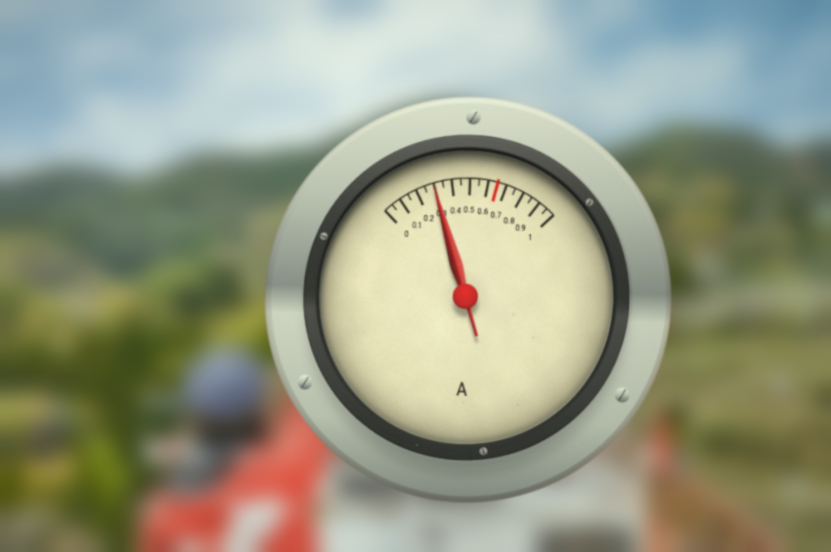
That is 0.3 A
